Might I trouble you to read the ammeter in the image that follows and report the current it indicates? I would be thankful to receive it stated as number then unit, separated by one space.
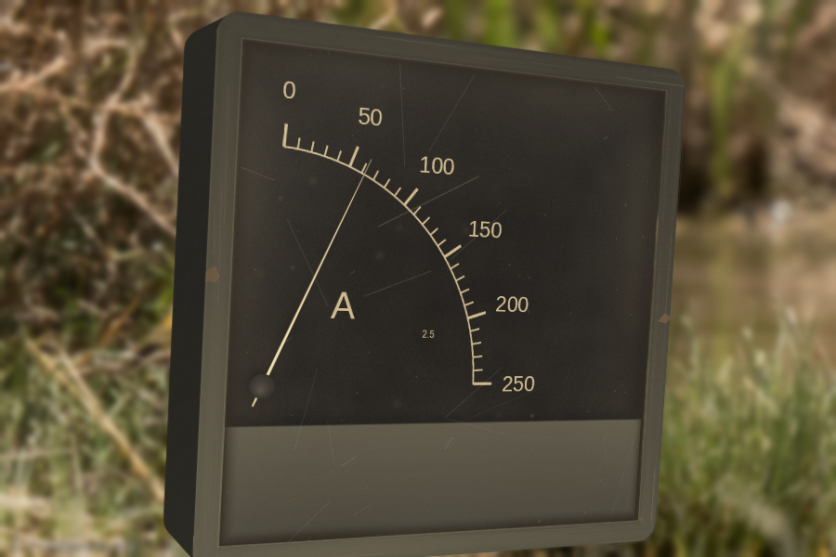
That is 60 A
